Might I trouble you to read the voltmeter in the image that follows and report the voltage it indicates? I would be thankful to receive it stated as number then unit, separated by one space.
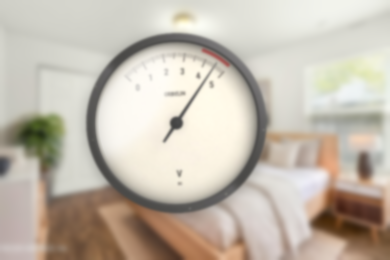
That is 4.5 V
